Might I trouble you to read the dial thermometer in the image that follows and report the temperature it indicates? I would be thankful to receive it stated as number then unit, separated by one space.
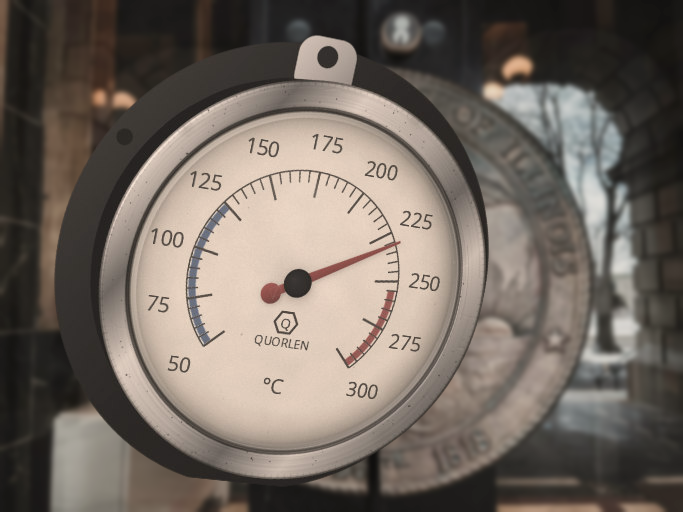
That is 230 °C
